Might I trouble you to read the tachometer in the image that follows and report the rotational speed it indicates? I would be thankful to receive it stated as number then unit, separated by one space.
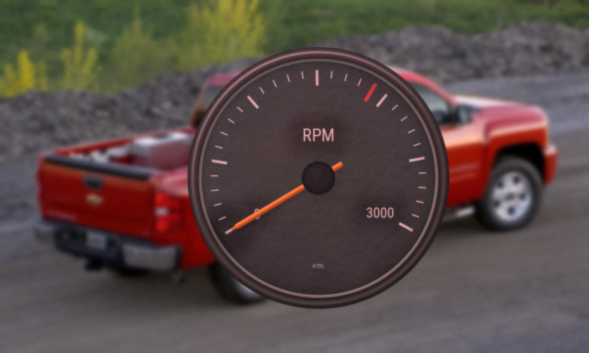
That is 0 rpm
